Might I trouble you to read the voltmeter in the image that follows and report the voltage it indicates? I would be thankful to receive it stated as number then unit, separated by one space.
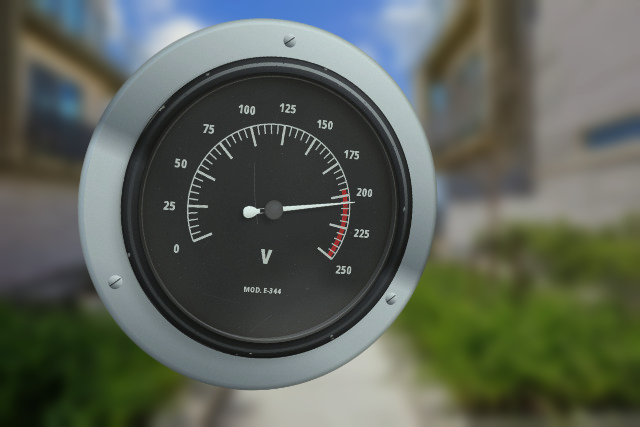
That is 205 V
